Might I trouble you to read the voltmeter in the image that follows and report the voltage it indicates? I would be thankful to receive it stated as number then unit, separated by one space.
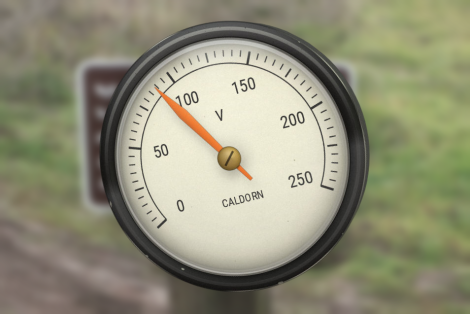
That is 90 V
